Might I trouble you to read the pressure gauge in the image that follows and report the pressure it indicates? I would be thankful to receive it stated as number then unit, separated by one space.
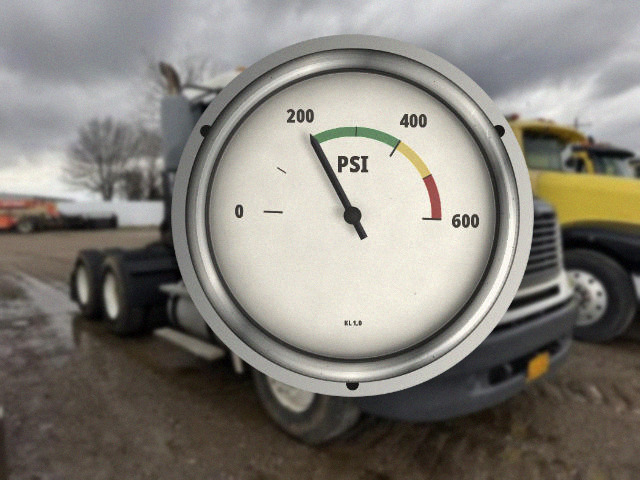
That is 200 psi
